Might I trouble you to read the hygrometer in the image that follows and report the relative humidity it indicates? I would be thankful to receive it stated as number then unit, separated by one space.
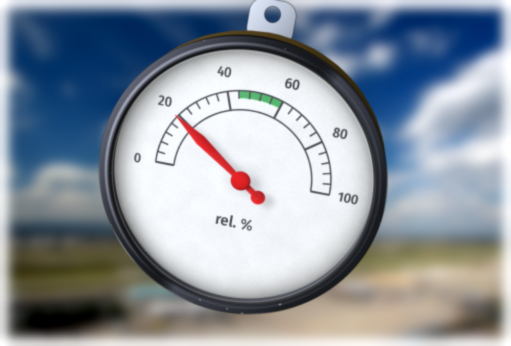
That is 20 %
